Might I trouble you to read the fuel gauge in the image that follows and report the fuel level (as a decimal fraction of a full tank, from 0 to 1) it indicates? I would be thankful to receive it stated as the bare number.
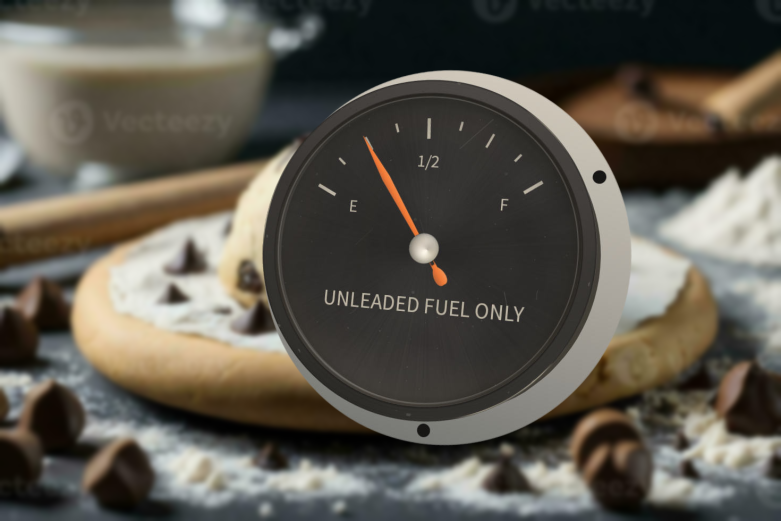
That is 0.25
